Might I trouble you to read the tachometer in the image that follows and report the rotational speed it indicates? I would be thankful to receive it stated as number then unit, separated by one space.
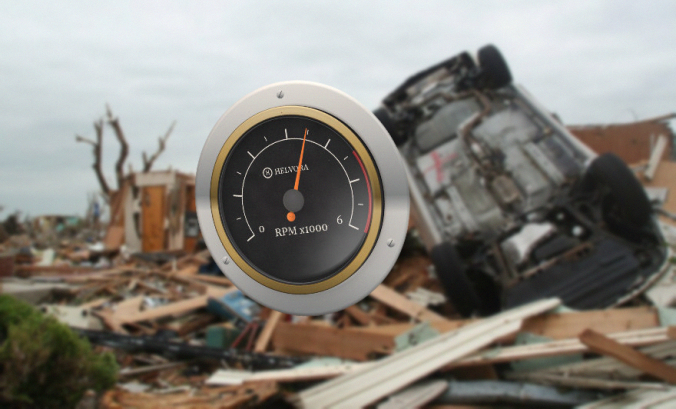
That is 3500 rpm
